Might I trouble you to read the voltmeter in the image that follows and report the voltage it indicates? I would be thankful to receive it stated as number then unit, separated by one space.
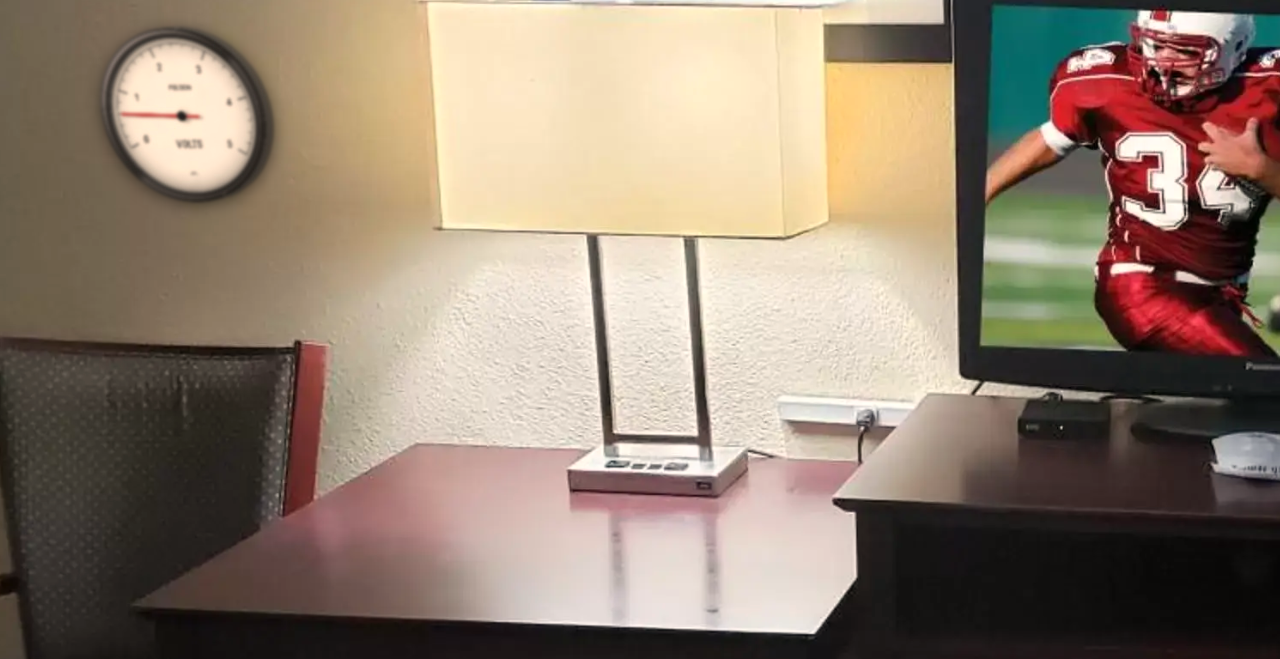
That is 0.6 V
